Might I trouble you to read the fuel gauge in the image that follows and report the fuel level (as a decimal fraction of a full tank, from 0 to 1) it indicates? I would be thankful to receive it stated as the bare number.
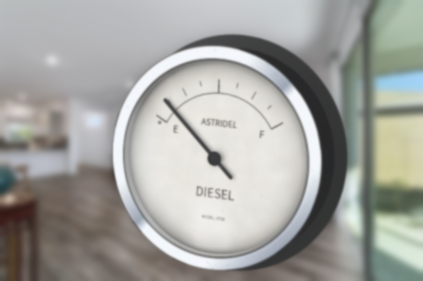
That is 0.125
